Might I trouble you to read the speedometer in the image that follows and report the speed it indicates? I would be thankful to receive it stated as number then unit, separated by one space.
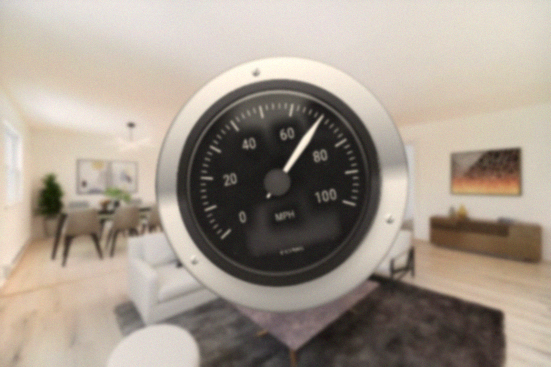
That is 70 mph
